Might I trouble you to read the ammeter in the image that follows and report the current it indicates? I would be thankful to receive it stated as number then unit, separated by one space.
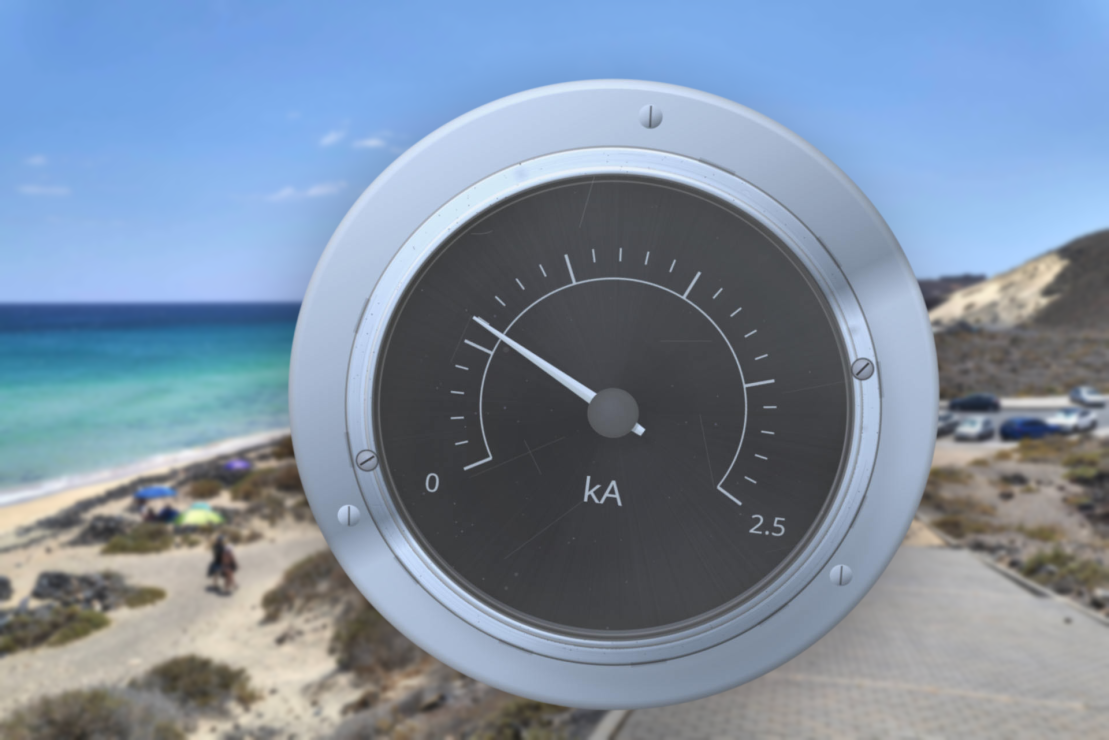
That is 0.6 kA
